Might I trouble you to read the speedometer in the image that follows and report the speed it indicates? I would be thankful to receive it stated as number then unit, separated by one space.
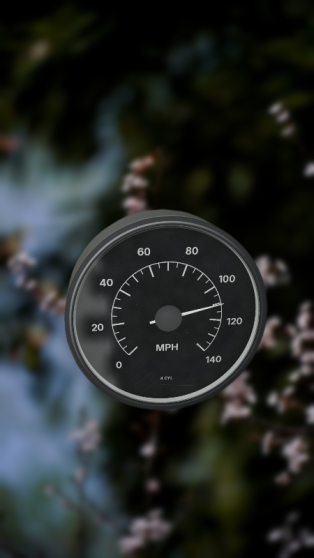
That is 110 mph
